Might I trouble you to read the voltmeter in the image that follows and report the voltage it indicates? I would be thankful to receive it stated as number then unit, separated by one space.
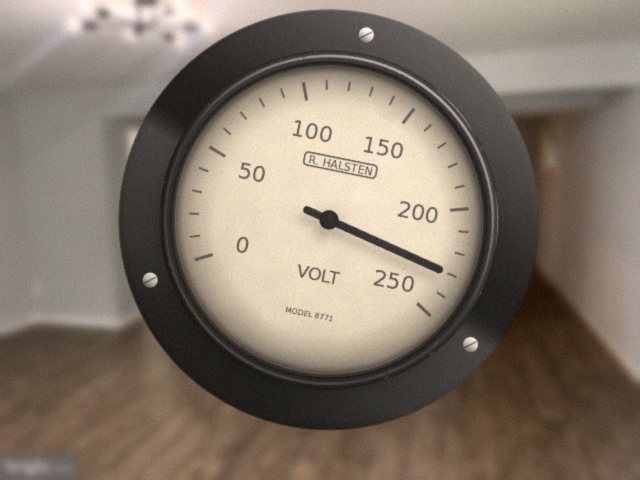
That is 230 V
